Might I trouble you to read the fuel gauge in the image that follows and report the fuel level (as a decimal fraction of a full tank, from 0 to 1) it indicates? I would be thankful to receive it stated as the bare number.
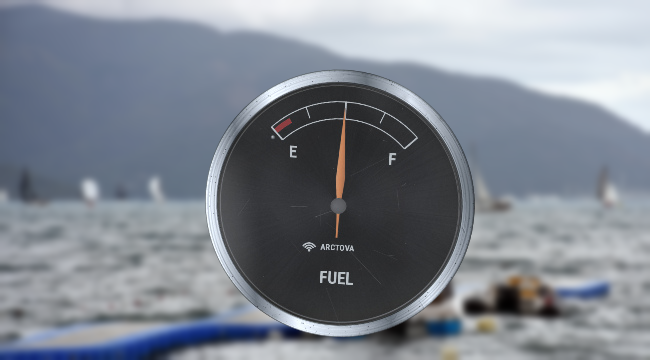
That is 0.5
